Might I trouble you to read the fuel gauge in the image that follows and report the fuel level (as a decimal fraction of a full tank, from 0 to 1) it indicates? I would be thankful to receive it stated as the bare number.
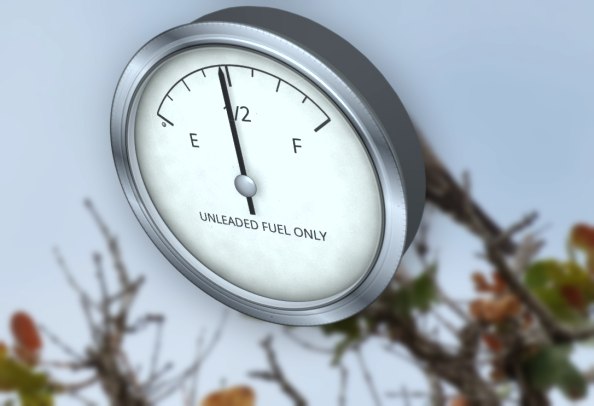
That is 0.5
